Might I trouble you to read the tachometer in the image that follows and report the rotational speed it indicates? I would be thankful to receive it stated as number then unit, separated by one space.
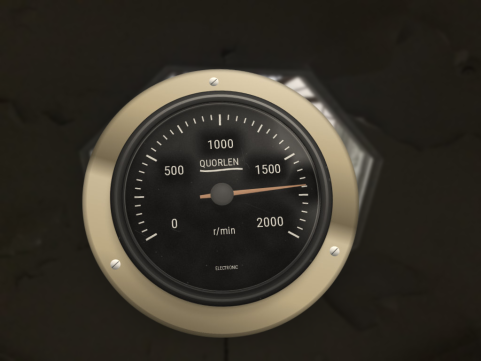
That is 1700 rpm
